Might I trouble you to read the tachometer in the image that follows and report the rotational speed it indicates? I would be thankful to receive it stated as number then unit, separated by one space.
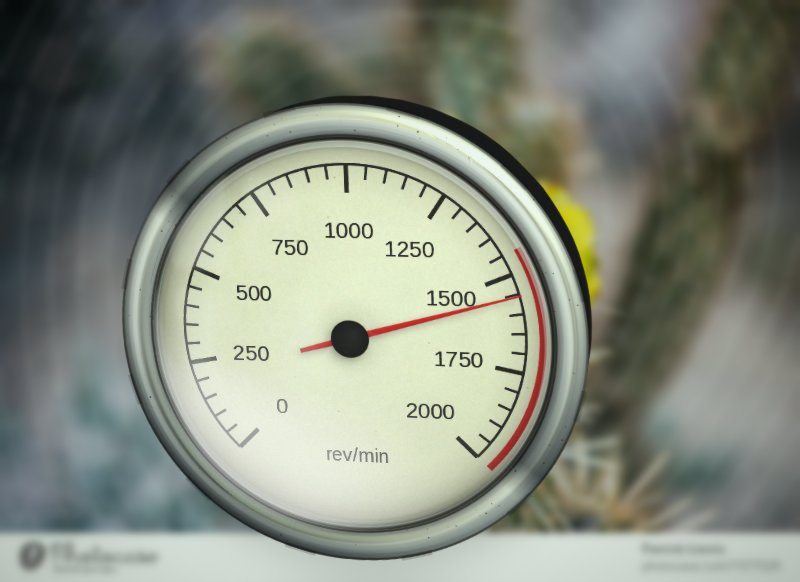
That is 1550 rpm
